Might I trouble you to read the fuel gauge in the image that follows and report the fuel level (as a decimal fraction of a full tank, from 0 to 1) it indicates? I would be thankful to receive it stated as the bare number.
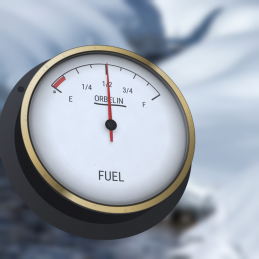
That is 0.5
